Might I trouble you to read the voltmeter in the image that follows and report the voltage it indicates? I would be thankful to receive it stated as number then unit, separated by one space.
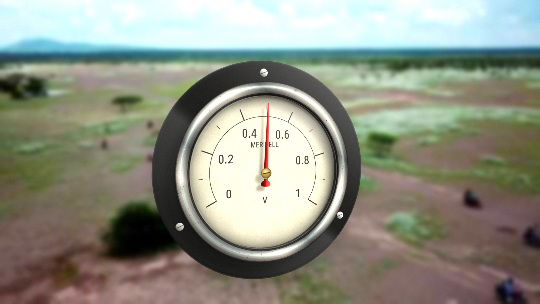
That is 0.5 V
